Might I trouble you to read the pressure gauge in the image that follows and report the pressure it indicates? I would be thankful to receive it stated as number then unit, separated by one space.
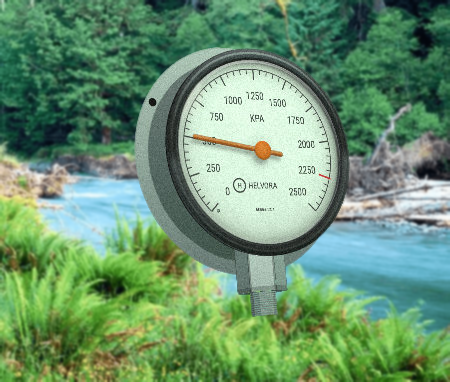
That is 500 kPa
